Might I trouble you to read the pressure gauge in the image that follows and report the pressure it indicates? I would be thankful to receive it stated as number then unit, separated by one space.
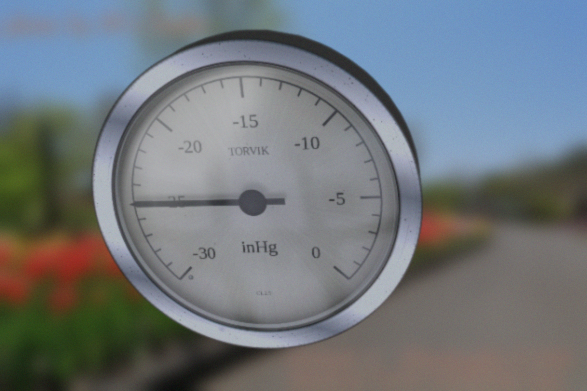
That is -25 inHg
